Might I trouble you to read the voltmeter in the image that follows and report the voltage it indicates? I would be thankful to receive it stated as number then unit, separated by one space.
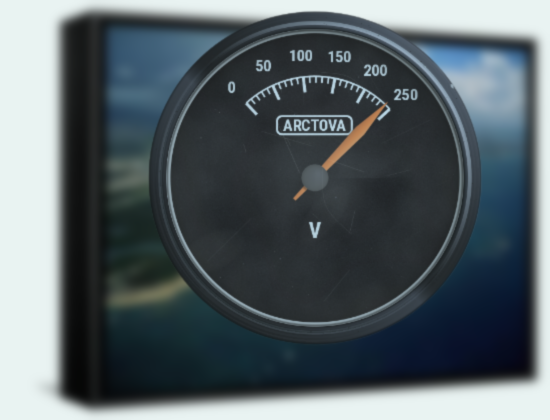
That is 240 V
